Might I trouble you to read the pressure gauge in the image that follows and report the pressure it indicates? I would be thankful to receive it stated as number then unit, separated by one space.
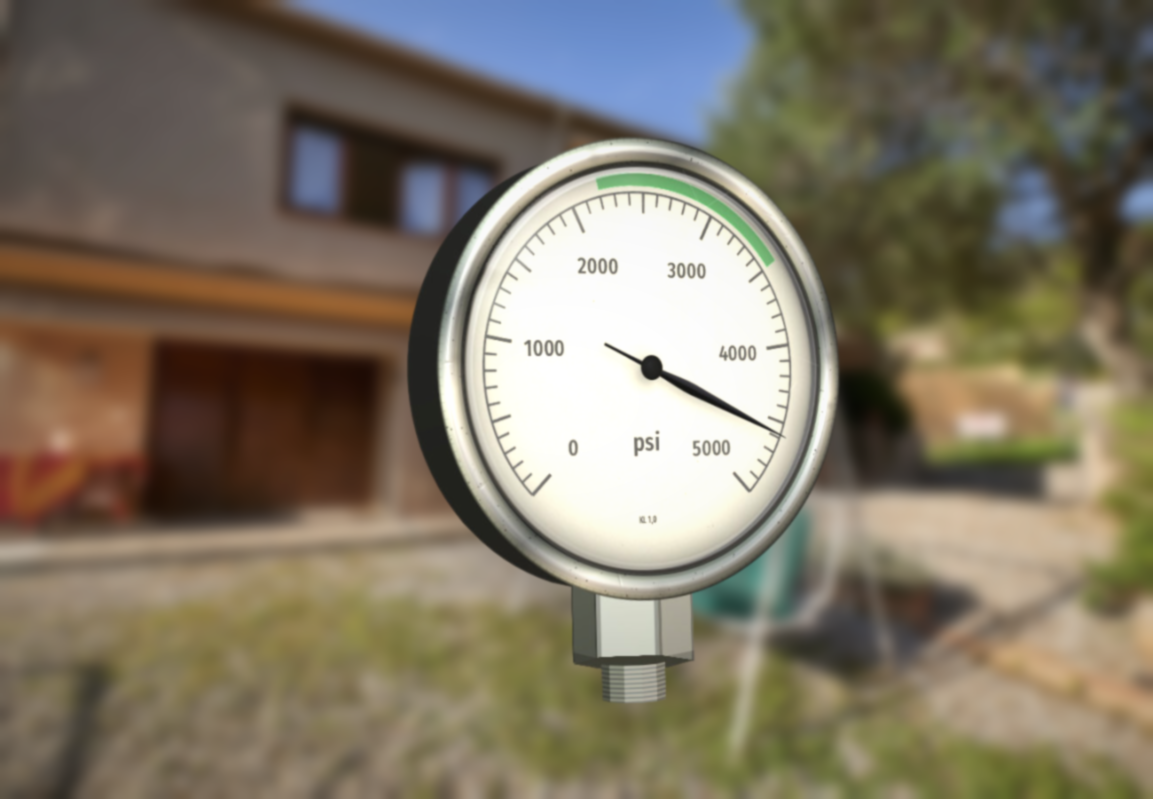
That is 4600 psi
